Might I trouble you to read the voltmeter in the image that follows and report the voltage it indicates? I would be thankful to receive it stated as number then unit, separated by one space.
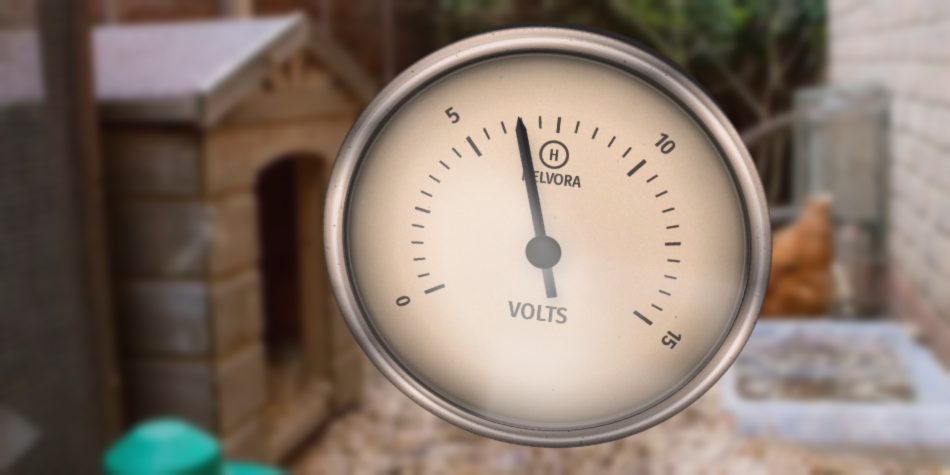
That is 6.5 V
